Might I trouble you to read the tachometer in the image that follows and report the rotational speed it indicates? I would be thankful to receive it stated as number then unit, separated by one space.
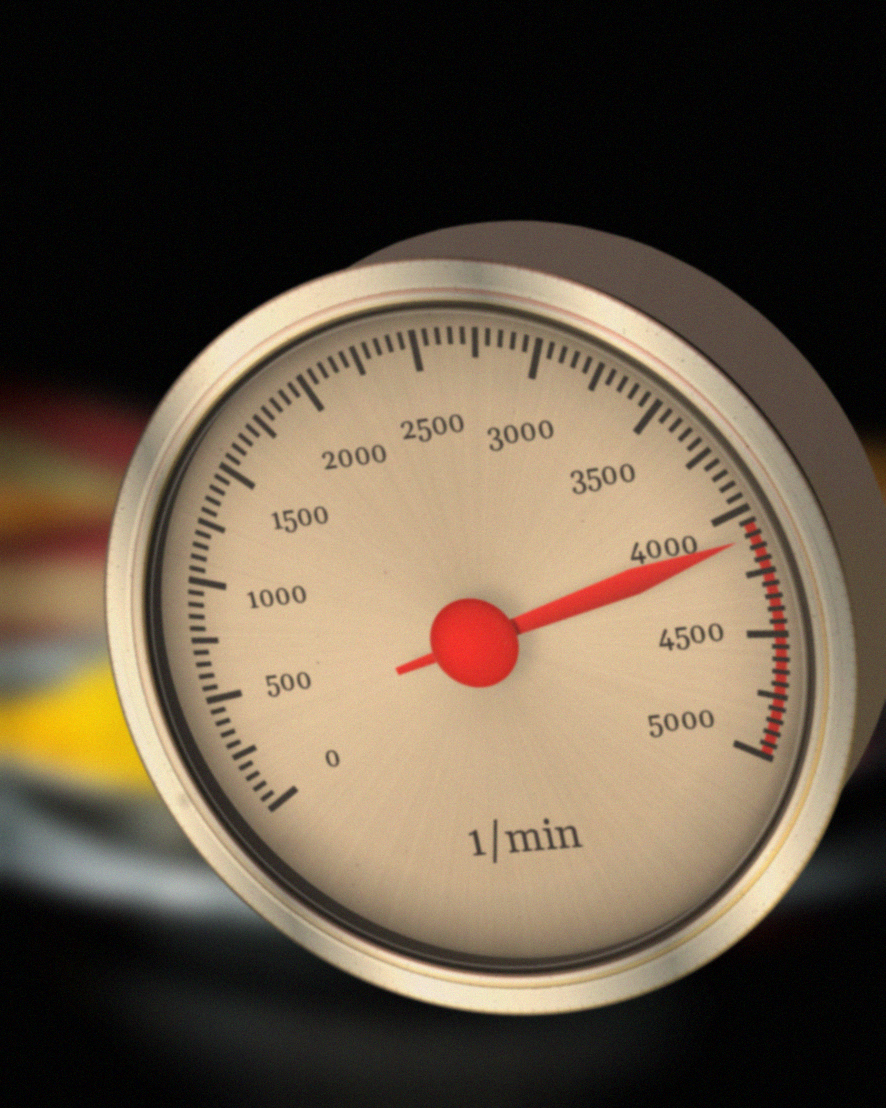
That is 4100 rpm
